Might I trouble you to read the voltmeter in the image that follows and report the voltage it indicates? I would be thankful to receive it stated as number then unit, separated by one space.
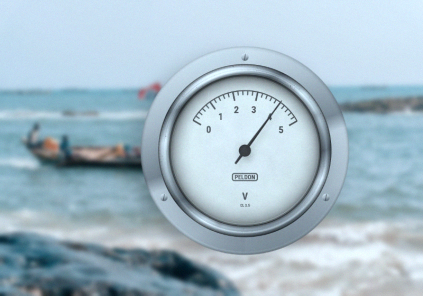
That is 4 V
